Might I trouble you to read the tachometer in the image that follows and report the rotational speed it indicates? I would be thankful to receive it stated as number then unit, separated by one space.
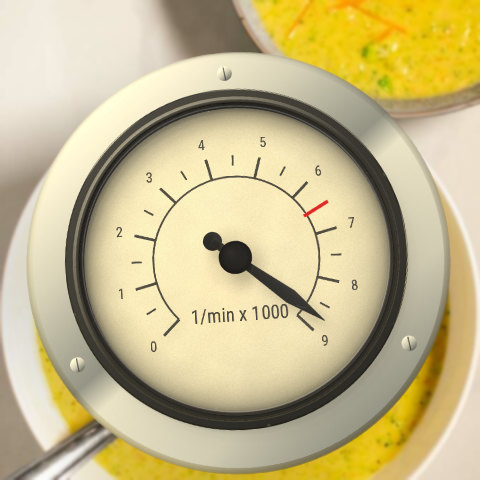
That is 8750 rpm
